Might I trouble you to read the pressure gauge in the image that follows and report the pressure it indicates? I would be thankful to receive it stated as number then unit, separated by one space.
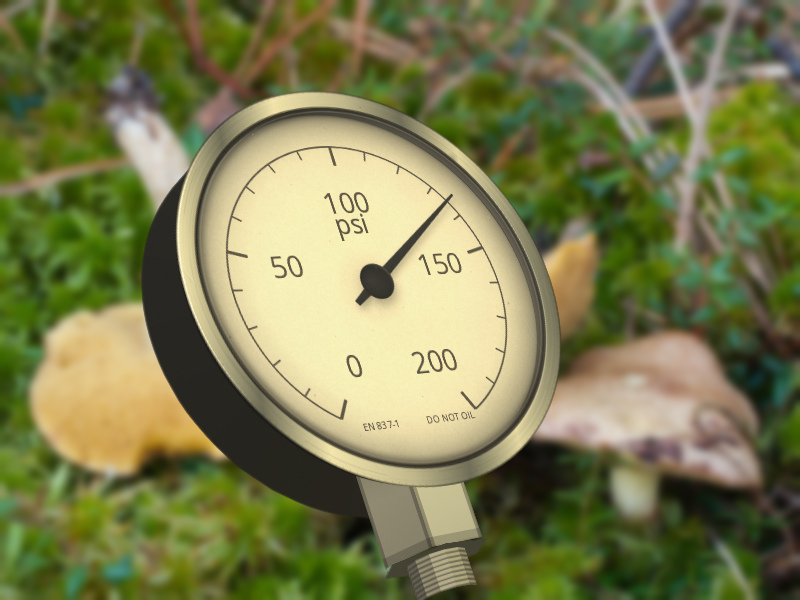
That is 135 psi
